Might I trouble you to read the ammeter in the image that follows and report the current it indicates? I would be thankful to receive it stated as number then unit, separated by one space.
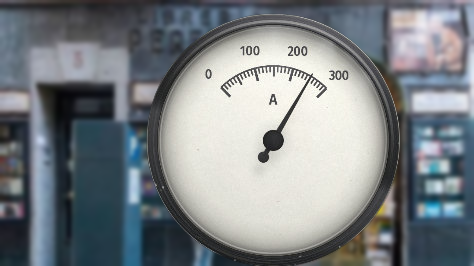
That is 250 A
